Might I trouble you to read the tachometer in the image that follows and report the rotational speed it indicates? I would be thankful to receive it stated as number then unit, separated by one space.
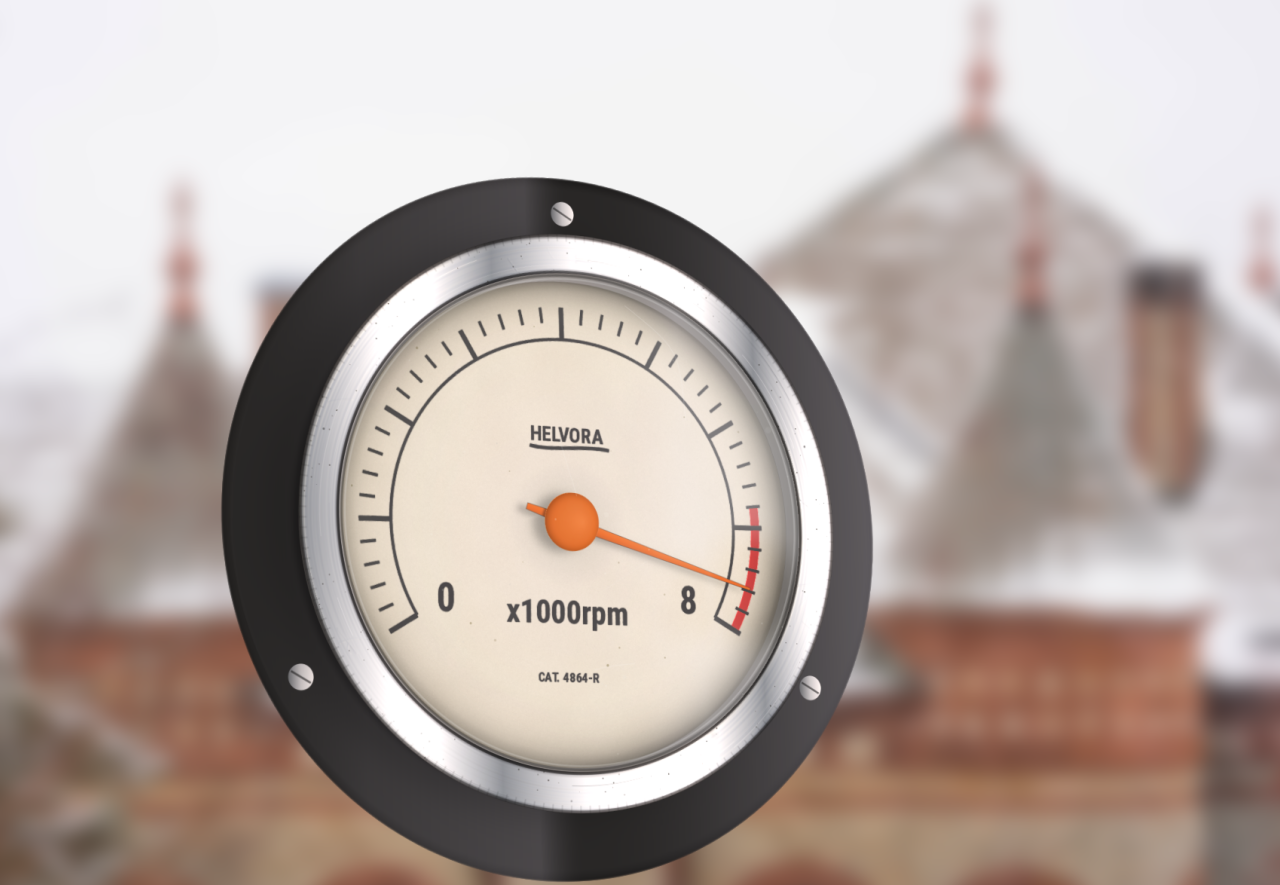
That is 7600 rpm
